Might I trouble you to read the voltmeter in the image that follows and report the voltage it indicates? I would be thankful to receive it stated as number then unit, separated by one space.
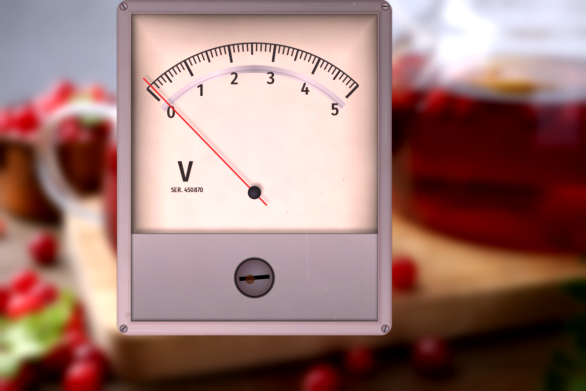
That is 0.1 V
